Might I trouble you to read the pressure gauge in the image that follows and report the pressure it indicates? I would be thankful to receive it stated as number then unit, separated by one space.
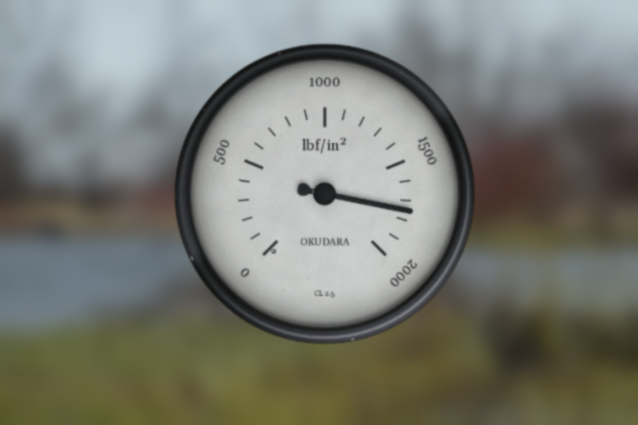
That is 1750 psi
